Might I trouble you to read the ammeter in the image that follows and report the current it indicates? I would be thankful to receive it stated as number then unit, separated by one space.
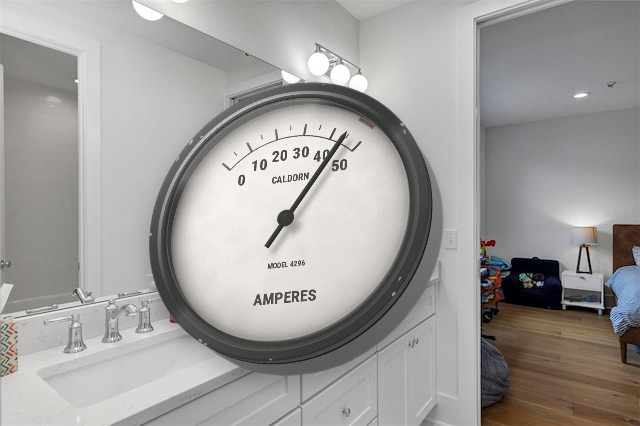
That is 45 A
